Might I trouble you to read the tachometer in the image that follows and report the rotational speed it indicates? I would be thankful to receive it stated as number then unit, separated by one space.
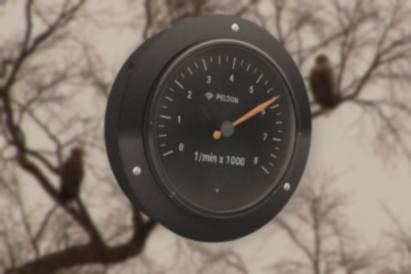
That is 5750 rpm
